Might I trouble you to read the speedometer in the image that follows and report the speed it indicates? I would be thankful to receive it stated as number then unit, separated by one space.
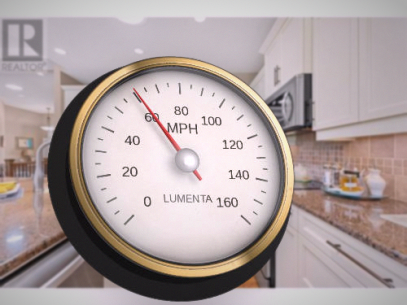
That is 60 mph
